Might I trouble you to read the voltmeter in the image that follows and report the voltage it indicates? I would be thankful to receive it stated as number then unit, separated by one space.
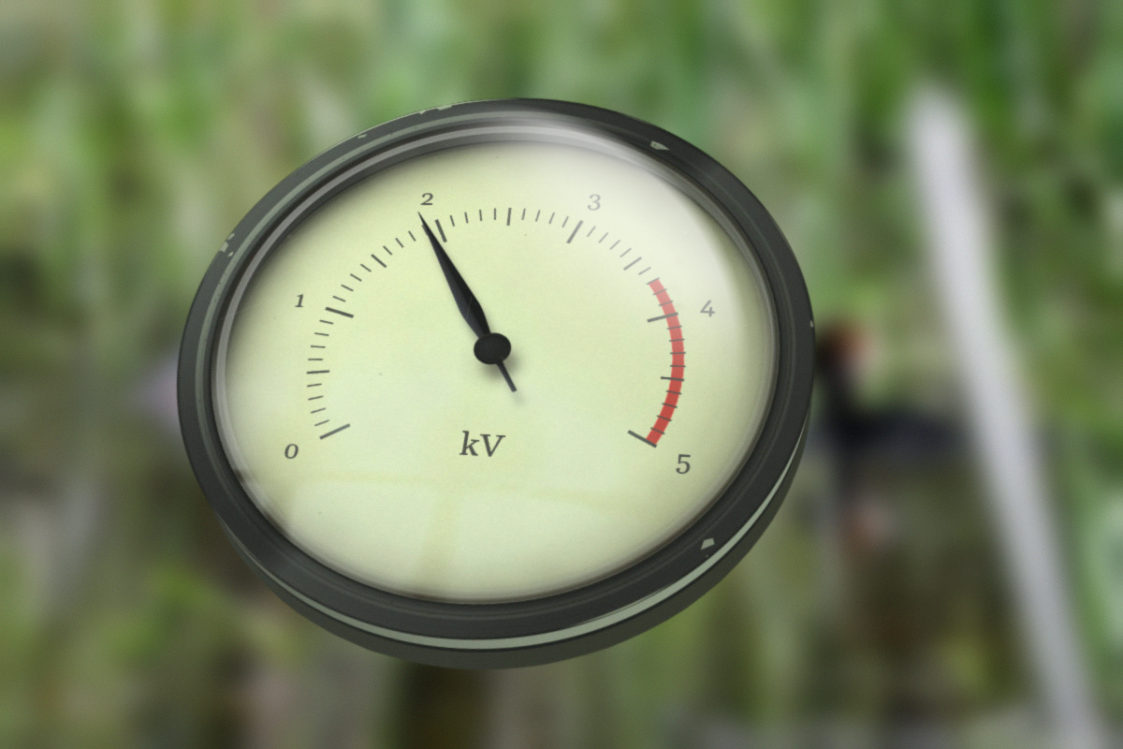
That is 1.9 kV
